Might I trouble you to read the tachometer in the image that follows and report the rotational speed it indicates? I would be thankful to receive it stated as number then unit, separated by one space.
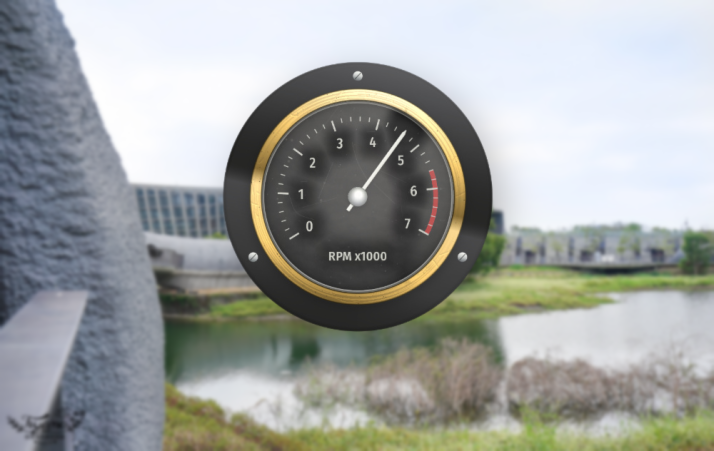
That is 4600 rpm
